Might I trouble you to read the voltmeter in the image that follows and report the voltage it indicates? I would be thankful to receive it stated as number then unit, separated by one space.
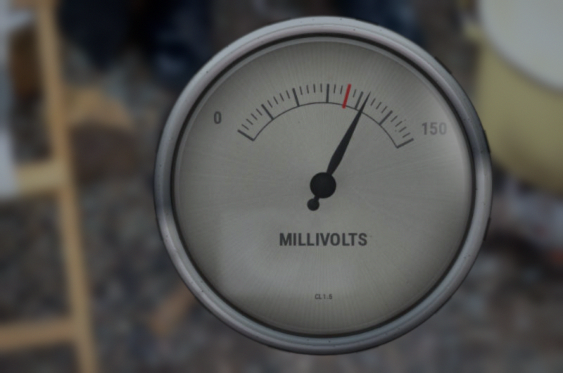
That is 105 mV
